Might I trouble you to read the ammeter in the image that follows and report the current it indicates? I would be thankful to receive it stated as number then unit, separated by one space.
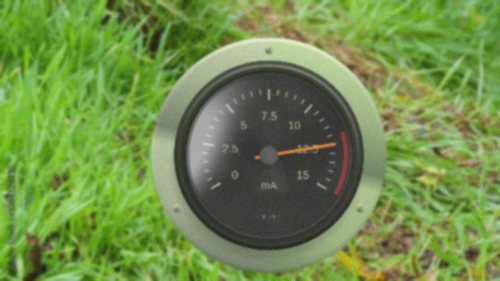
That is 12.5 mA
